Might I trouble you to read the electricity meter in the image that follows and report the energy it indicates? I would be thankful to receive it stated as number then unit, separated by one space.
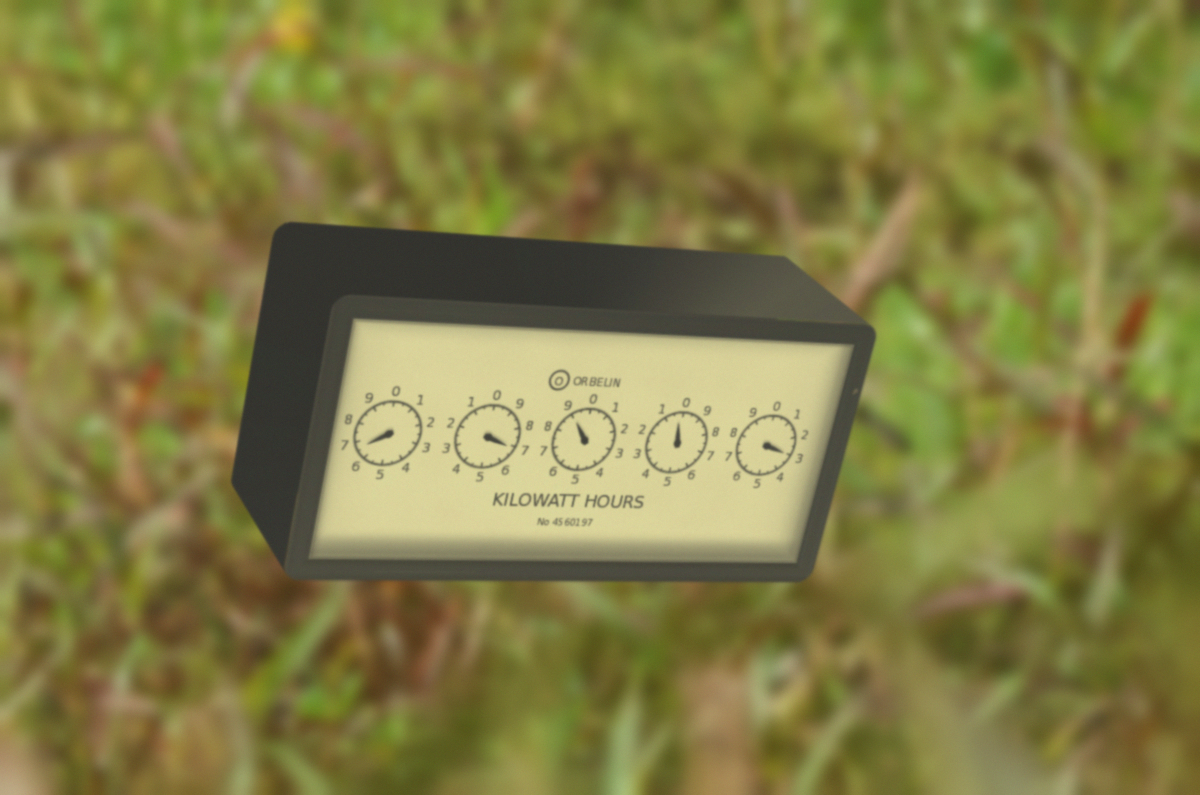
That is 66903 kWh
